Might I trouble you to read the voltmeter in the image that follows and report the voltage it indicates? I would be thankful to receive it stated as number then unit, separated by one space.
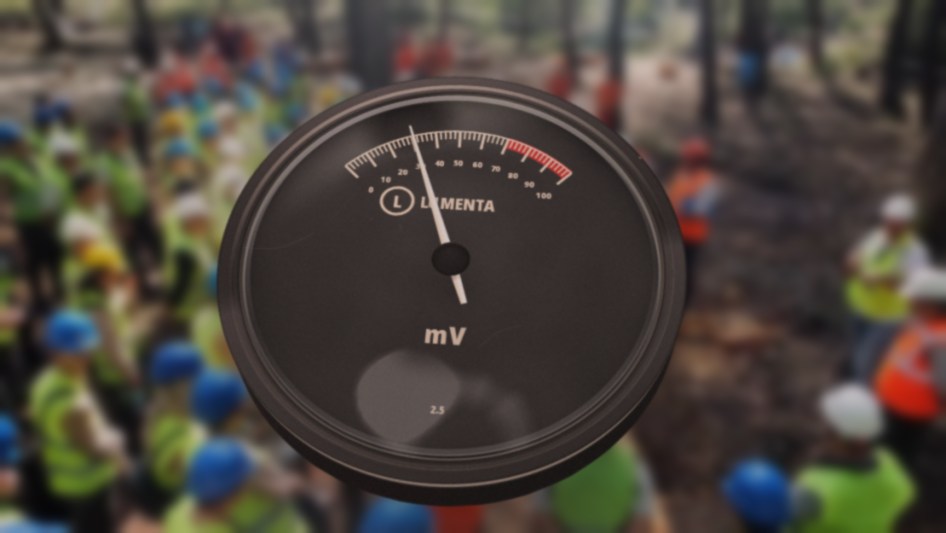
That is 30 mV
